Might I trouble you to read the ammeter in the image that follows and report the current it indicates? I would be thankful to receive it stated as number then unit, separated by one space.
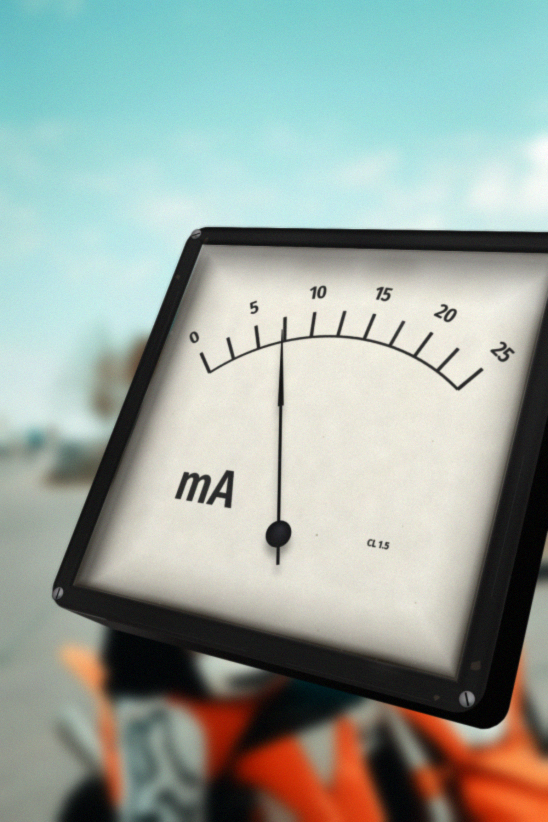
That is 7.5 mA
